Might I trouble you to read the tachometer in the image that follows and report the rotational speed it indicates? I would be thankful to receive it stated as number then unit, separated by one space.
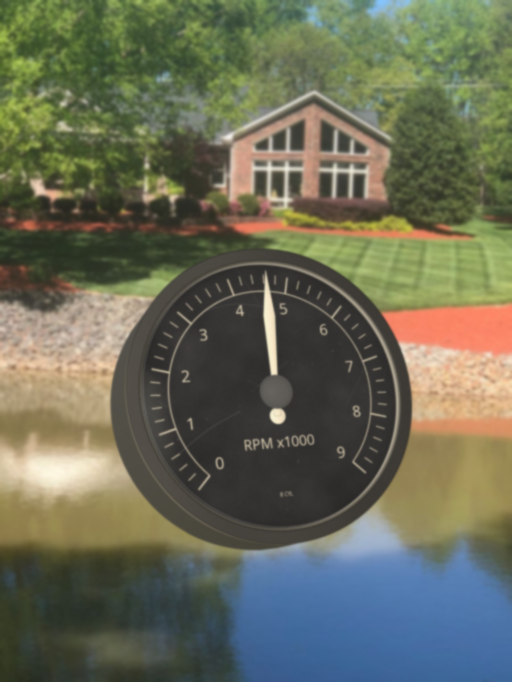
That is 4600 rpm
